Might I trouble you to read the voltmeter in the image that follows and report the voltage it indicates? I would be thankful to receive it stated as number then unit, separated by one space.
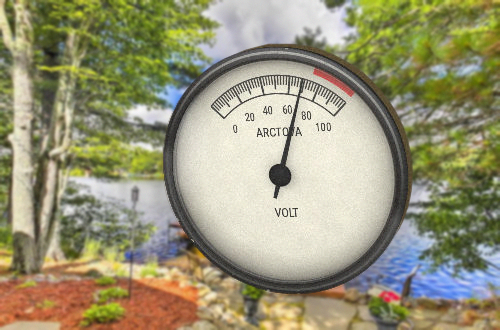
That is 70 V
